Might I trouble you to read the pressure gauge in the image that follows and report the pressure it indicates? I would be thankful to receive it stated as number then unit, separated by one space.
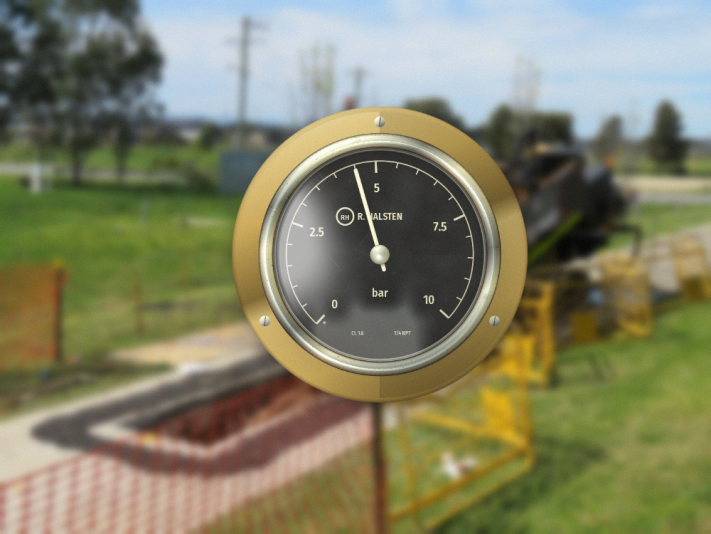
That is 4.5 bar
